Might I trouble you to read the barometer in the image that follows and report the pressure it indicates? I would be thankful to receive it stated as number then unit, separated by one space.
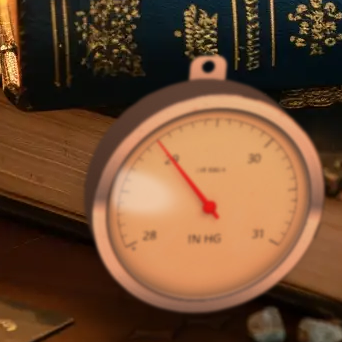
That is 29 inHg
